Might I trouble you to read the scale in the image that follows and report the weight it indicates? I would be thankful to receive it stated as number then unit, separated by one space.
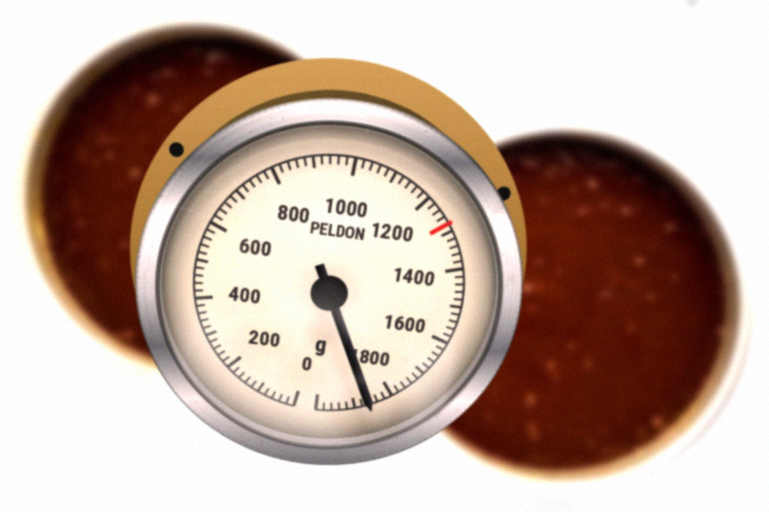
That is 1860 g
